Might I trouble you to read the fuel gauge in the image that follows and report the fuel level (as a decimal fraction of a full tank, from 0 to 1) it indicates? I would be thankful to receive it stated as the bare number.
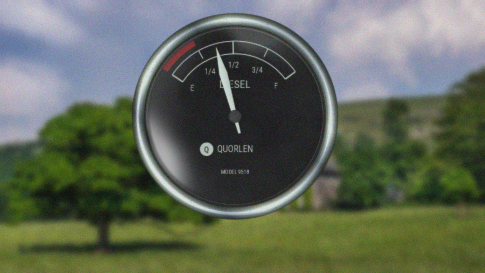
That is 0.375
